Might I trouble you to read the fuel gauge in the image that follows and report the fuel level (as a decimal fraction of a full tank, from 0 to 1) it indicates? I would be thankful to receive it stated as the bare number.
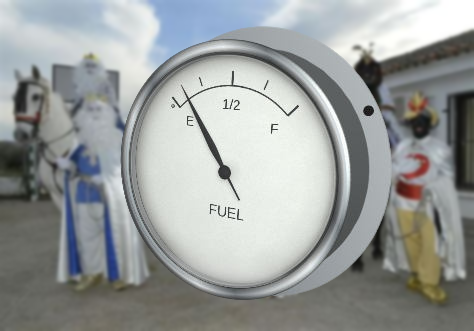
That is 0.125
